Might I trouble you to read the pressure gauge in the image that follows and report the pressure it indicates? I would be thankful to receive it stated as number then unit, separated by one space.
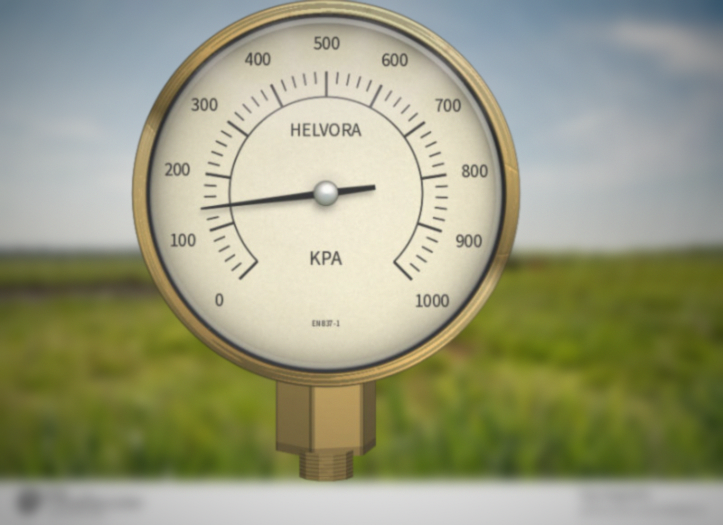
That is 140 kPa
